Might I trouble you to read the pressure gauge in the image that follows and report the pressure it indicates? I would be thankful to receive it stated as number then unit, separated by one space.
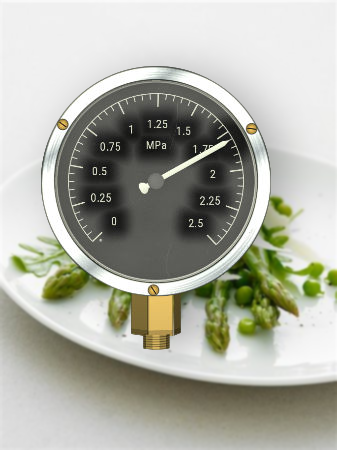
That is 1.8 MPa
